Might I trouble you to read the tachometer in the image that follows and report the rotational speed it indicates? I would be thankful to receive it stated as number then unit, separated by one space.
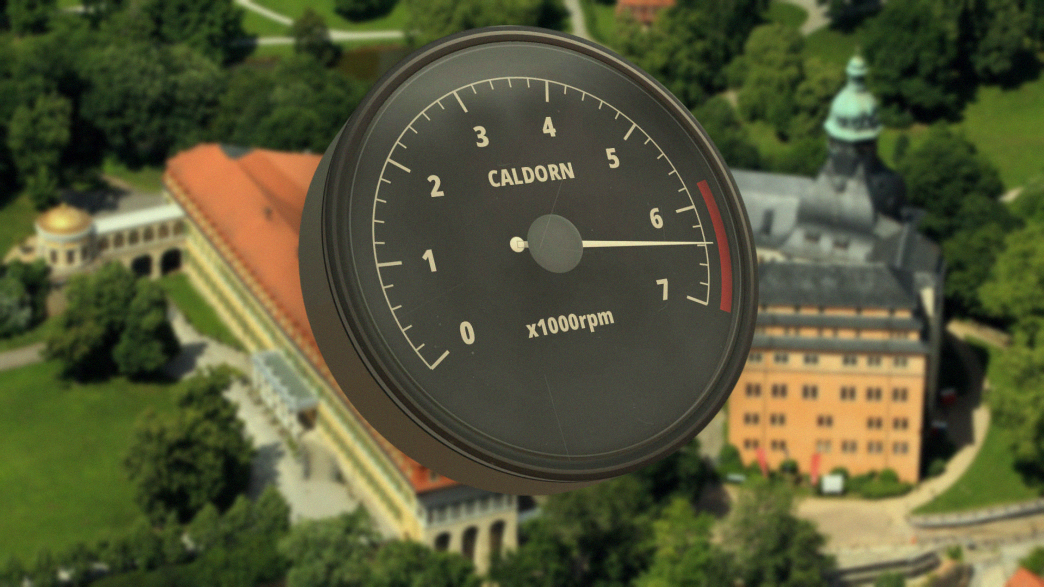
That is 6400 rpm
